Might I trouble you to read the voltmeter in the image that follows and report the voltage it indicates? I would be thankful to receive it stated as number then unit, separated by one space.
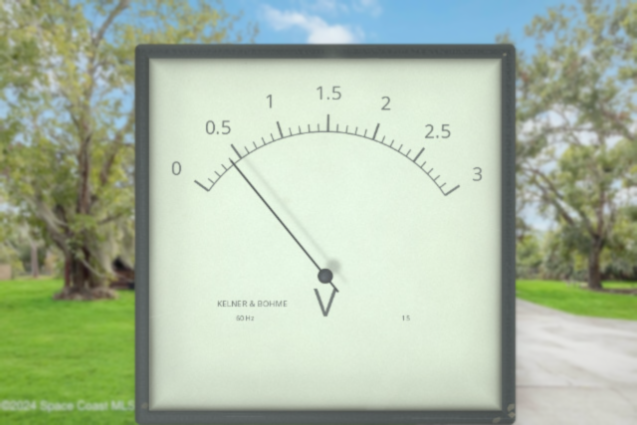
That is 0.4 V
